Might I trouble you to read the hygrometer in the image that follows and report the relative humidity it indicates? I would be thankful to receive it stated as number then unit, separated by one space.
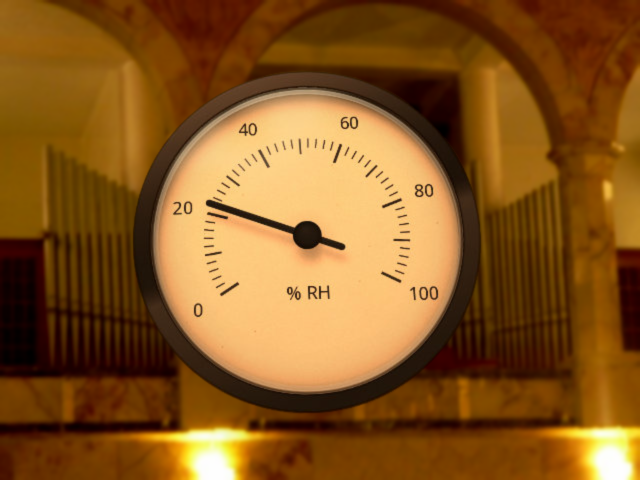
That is 22 %
